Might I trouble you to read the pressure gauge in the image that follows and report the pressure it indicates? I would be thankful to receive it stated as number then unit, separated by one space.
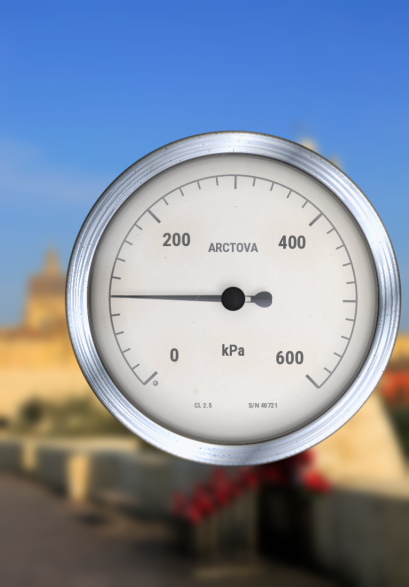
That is 100 kPa
